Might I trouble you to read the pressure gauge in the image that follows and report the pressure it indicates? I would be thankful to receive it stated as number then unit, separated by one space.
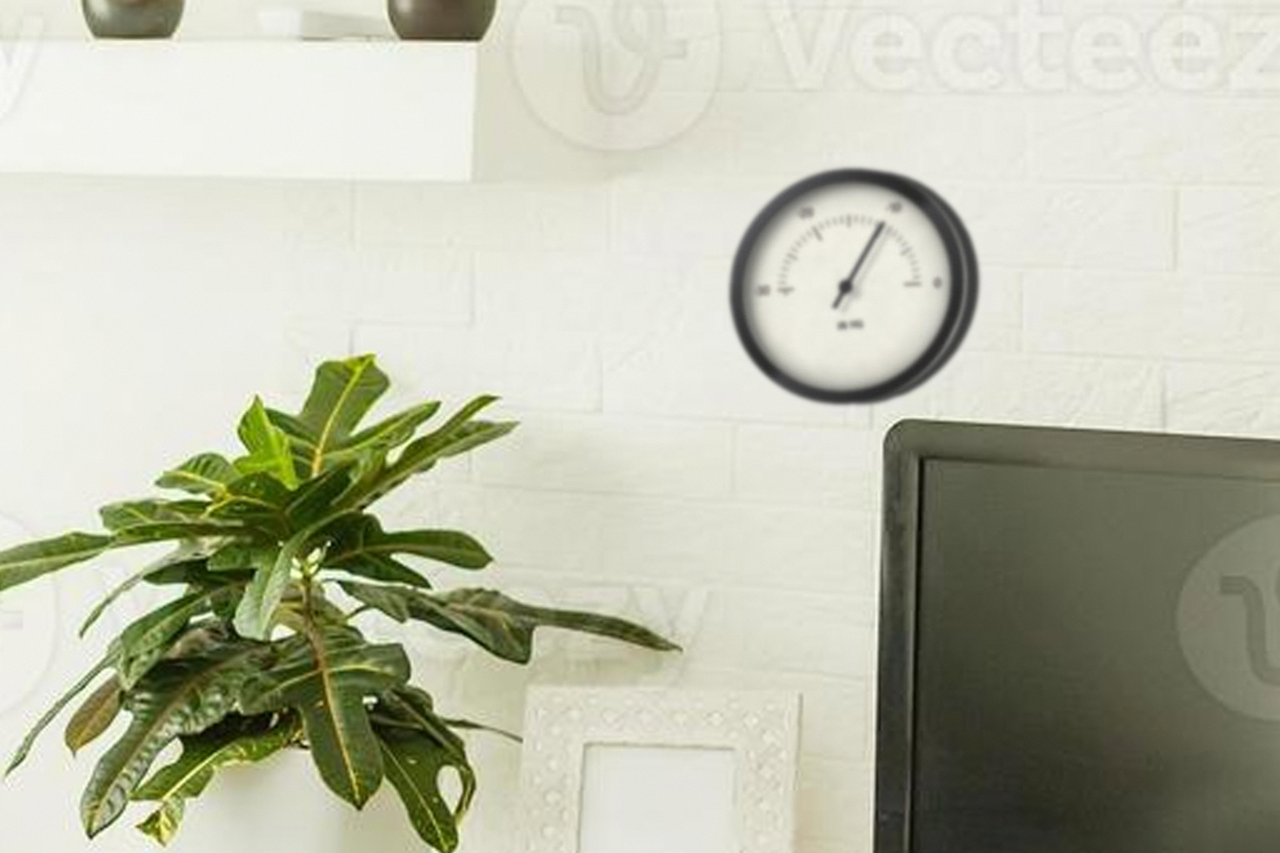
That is -10 inHg
